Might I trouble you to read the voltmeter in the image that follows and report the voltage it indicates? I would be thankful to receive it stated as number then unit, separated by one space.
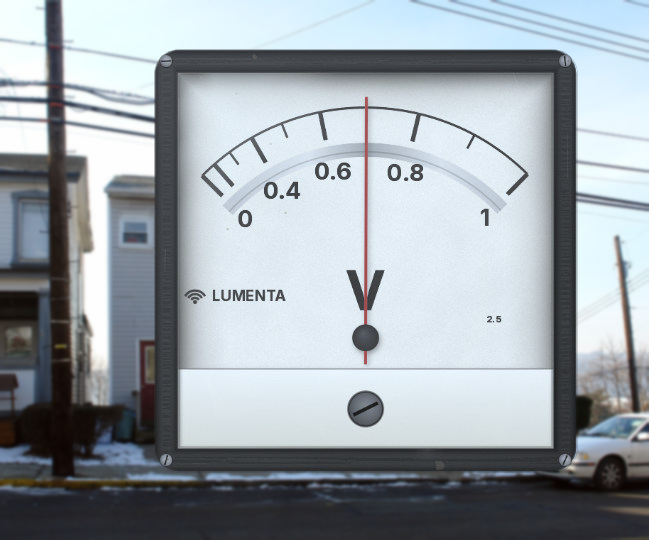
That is 0.7 V
